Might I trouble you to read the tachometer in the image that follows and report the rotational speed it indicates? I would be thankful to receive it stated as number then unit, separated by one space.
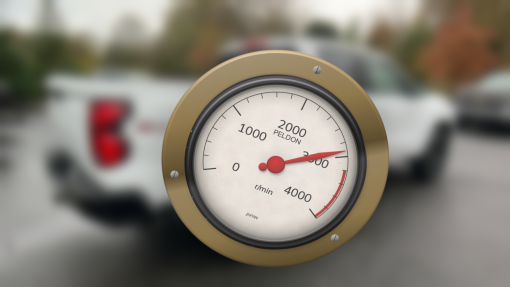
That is 2900 rpm
